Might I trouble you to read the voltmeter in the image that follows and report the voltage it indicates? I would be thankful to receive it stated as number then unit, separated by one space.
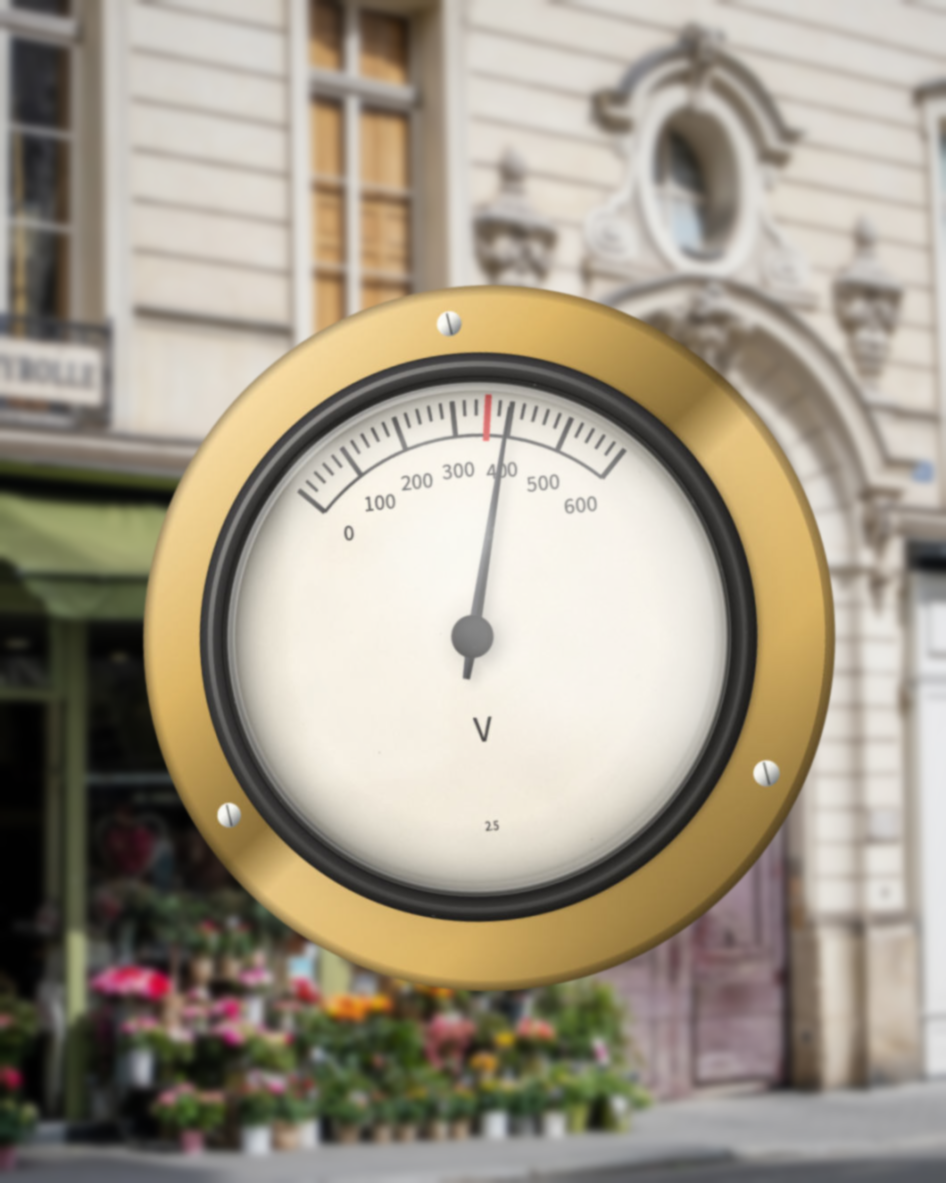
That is 400 V
